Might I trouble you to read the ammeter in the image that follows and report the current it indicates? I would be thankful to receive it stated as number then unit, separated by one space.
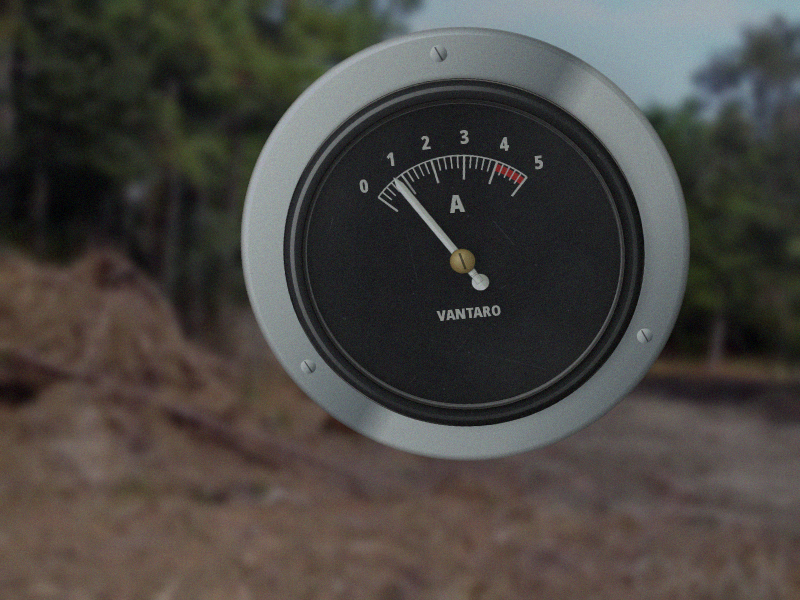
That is 0.8 A
